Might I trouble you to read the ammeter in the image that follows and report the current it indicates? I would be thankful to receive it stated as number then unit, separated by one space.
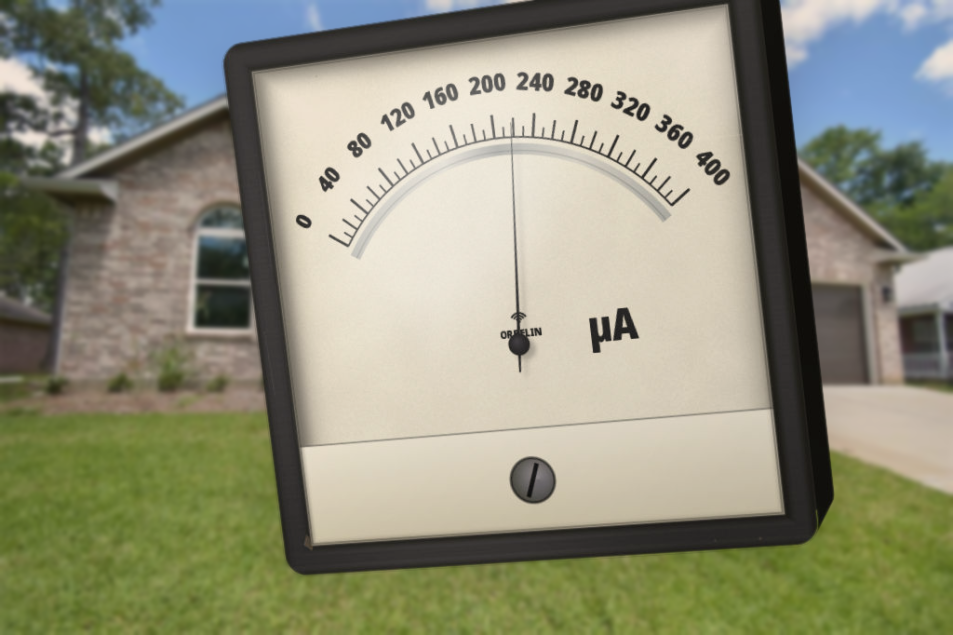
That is 220 µA
